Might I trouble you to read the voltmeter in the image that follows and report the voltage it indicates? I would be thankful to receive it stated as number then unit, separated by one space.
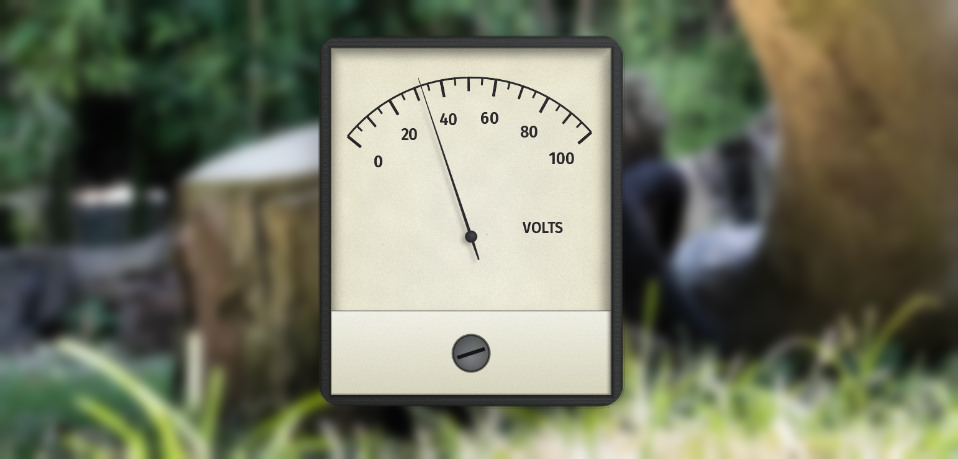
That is 32.5 V
